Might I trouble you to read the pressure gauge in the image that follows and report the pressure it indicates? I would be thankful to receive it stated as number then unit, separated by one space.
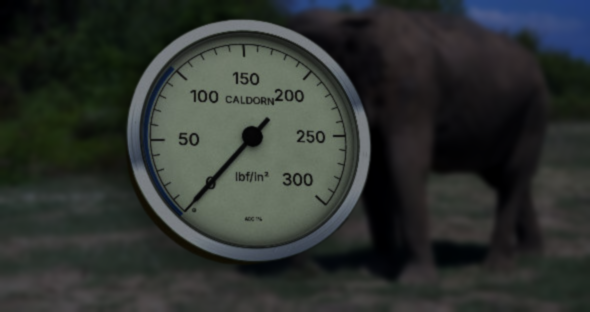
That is 0 psi
